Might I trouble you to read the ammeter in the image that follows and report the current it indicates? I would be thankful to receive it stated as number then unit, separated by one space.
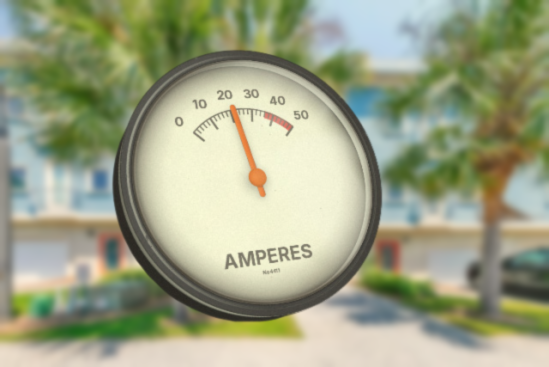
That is 20 A
